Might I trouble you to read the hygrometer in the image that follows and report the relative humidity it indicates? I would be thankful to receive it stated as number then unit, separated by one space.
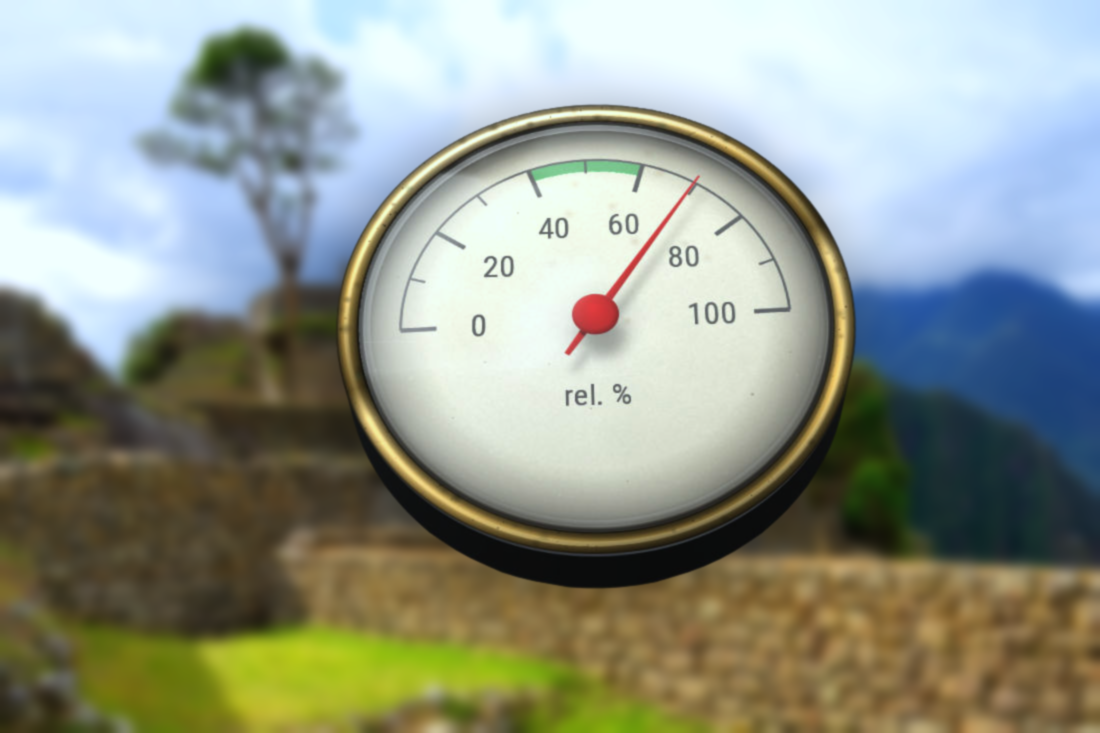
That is 70 %
